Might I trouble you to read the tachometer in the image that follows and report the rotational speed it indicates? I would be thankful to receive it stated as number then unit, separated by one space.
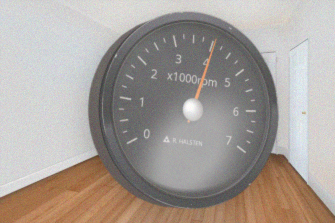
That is 4000 rpm
